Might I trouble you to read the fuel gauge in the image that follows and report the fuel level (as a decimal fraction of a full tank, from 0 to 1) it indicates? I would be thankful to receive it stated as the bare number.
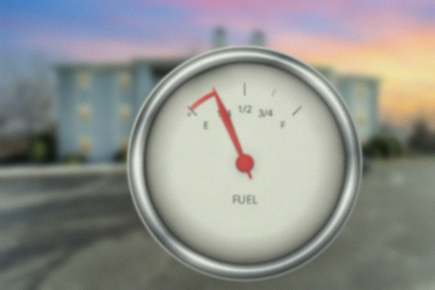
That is 0.25
